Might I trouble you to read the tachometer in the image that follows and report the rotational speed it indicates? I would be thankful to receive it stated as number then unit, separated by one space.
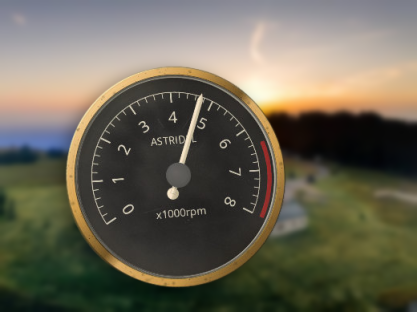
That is 4700 rpm
